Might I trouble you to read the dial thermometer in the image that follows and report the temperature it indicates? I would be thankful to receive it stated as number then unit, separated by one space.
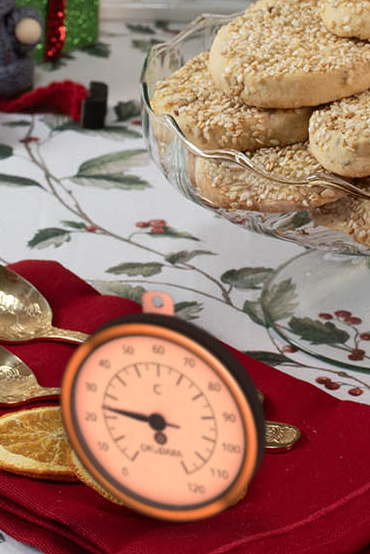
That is 25 °C
